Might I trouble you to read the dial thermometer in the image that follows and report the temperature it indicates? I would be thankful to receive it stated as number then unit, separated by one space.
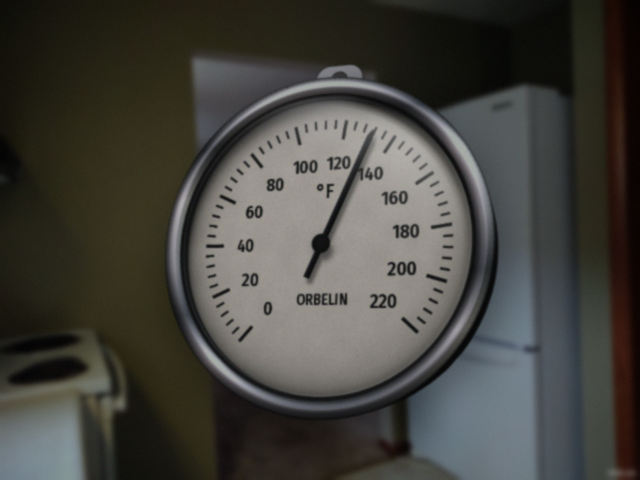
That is 132 °F
